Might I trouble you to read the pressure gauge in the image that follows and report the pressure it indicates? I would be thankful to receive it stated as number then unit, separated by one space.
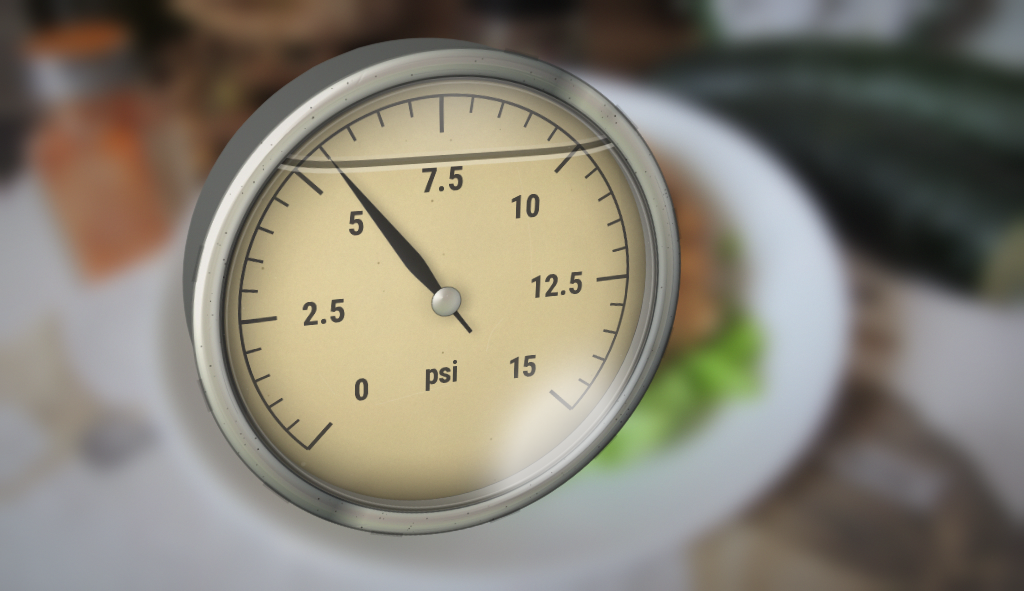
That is 5.5 psi
